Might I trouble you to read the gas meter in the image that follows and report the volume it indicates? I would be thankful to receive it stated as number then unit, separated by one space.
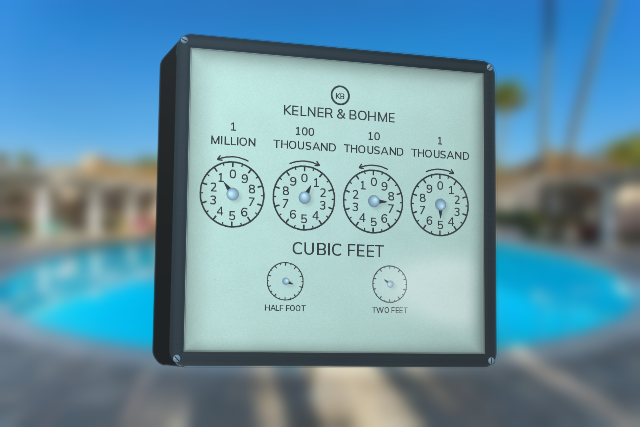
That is 107500 ft³
